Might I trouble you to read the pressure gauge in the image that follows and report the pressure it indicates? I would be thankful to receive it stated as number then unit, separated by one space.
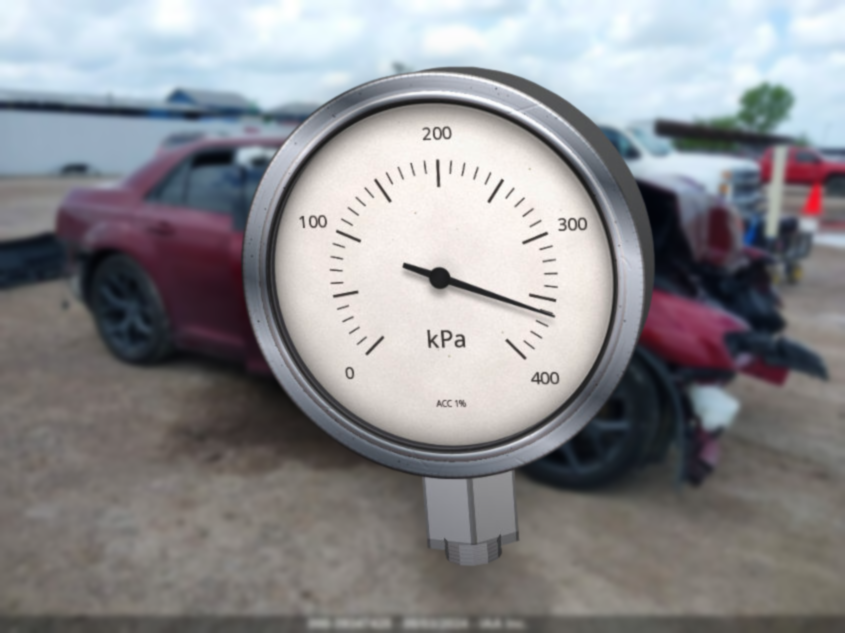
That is 360 kPa
